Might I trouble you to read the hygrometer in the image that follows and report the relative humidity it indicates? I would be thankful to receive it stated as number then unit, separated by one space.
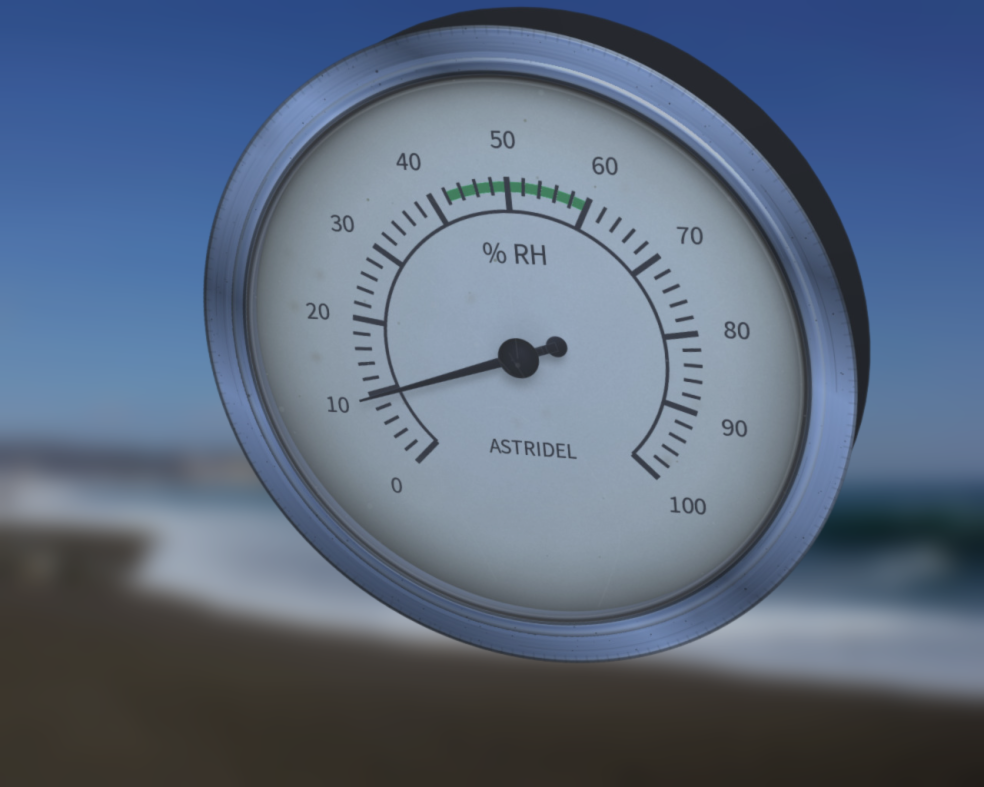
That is 10 %
